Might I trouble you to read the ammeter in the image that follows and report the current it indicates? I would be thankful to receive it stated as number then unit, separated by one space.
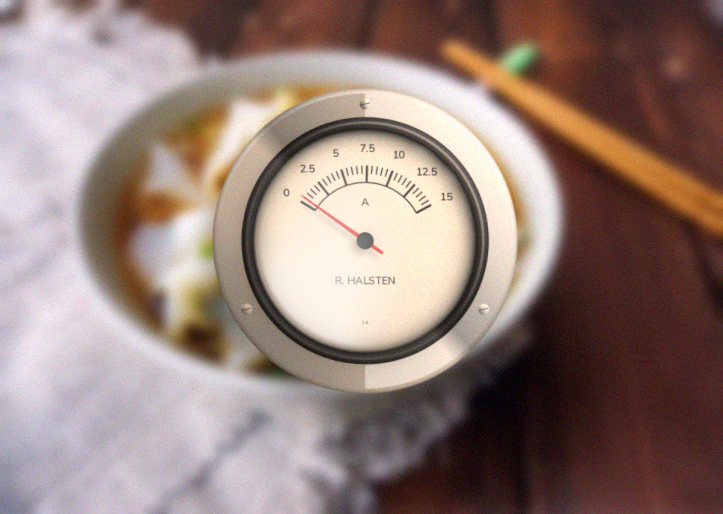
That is 0.5 A
